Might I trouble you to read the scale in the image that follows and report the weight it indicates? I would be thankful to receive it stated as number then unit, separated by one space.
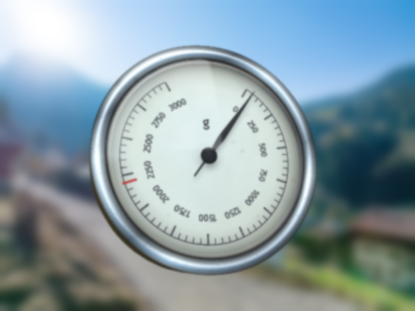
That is 50 g
